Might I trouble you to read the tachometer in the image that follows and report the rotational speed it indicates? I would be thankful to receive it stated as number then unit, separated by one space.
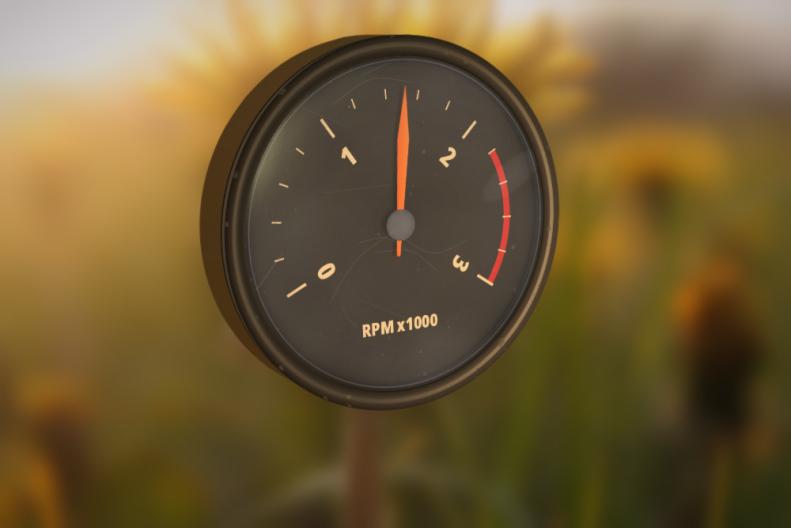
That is 1500 rpm
